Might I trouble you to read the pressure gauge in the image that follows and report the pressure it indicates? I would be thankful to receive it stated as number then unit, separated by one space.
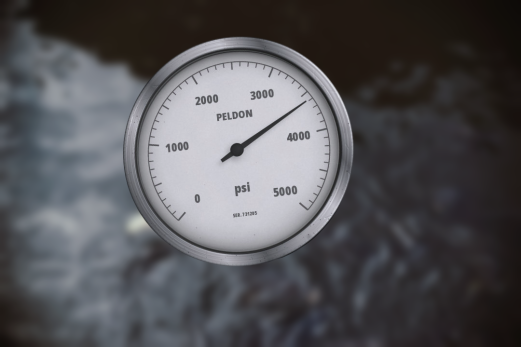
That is 3600 psi
